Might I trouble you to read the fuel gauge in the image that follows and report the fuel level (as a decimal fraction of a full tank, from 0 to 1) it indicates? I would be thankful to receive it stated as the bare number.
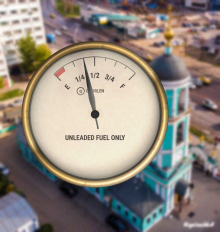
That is 0.375
